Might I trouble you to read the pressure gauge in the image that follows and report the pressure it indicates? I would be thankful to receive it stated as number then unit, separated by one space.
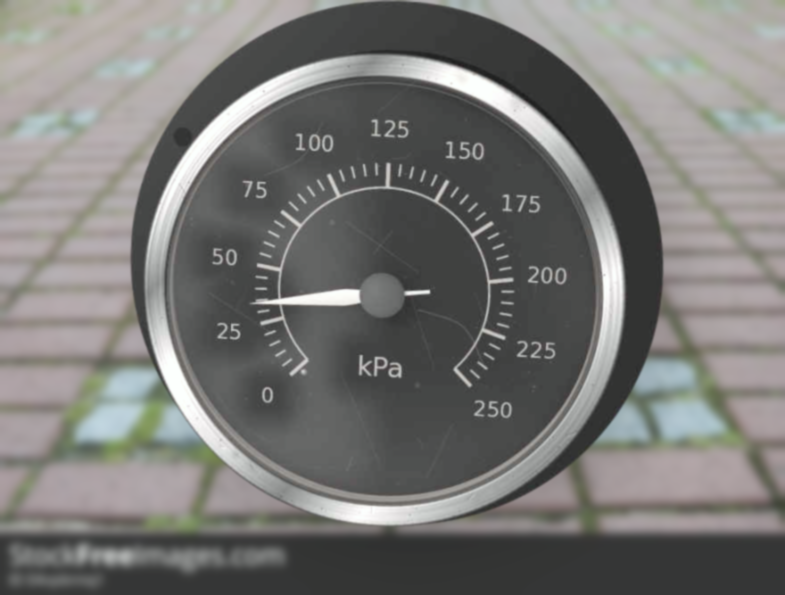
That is 35 kPa
